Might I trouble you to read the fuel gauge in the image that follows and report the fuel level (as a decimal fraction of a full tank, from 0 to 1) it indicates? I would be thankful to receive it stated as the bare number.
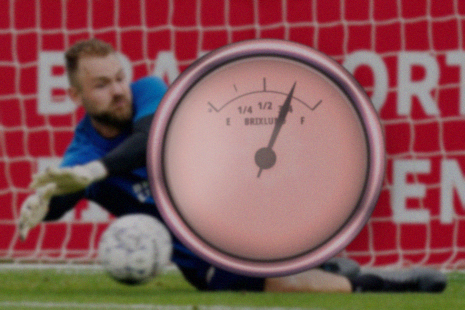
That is 0.75
